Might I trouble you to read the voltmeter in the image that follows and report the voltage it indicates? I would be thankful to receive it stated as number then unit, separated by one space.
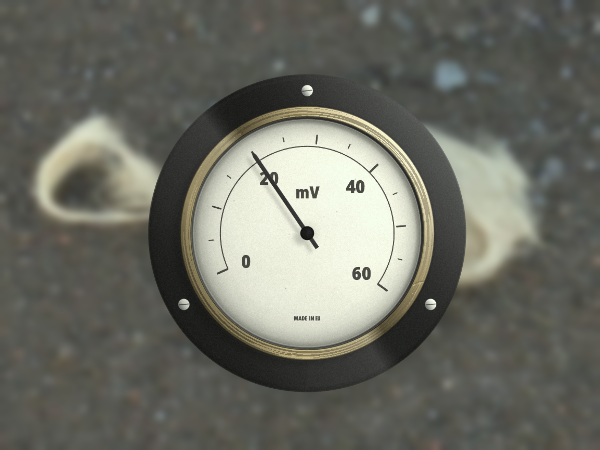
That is 20 mV
